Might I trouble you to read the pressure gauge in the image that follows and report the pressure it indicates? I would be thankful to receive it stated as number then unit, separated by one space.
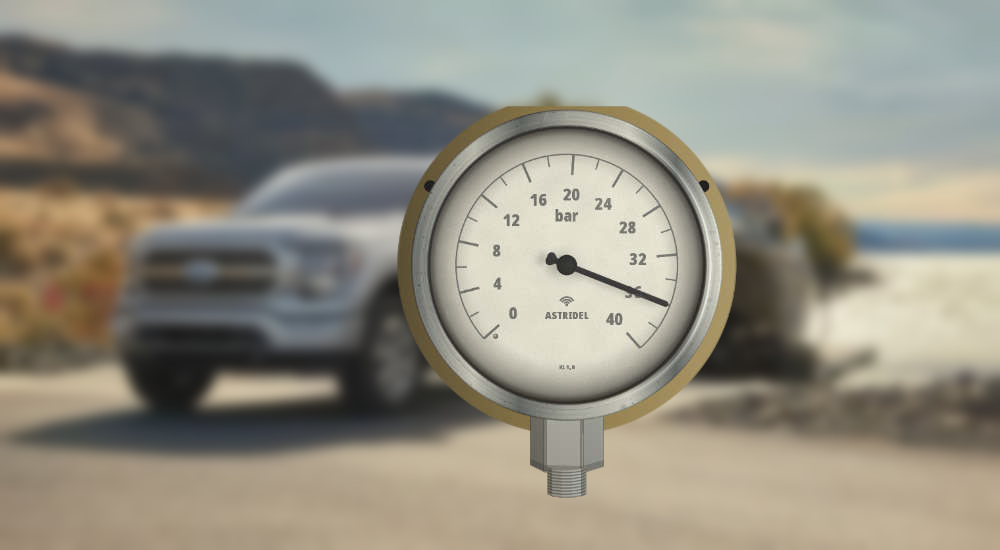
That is 36 bar
